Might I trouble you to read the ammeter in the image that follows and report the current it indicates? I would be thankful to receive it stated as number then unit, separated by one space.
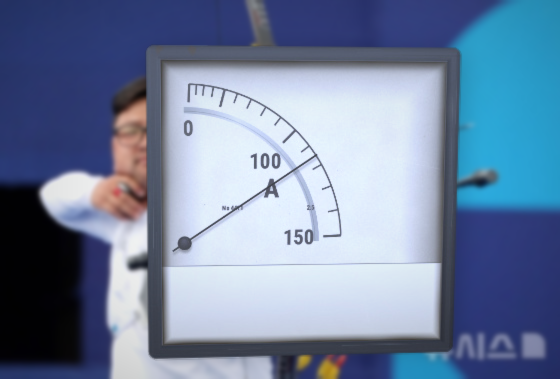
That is 115 A
